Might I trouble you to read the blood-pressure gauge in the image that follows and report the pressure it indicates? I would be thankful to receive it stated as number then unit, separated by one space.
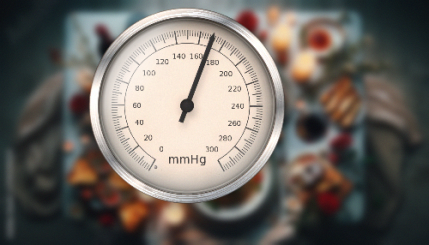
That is 170 mmHg
